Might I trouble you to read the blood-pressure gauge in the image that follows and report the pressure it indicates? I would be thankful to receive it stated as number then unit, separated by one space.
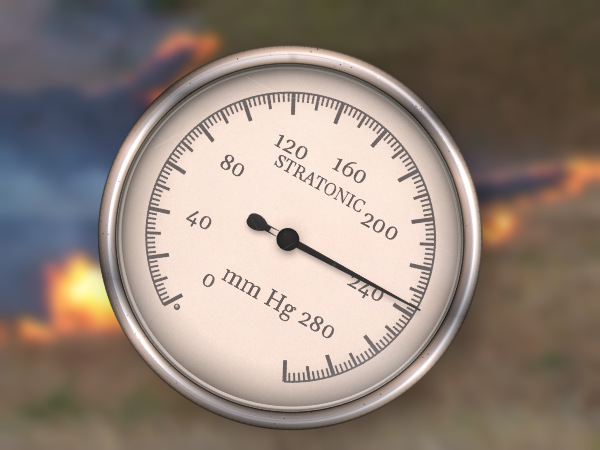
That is 236 mmHg
